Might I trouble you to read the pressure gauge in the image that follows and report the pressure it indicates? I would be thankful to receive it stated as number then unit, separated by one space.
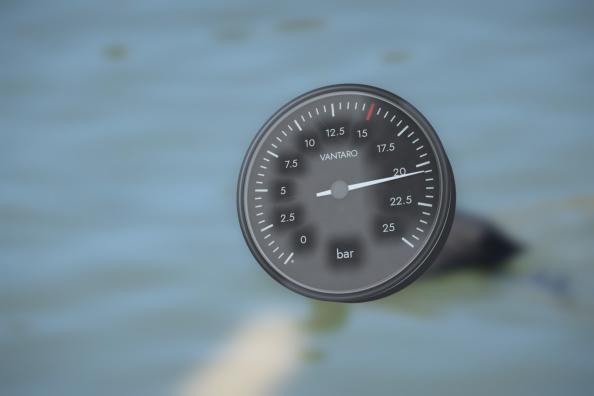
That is 20.5 bar
